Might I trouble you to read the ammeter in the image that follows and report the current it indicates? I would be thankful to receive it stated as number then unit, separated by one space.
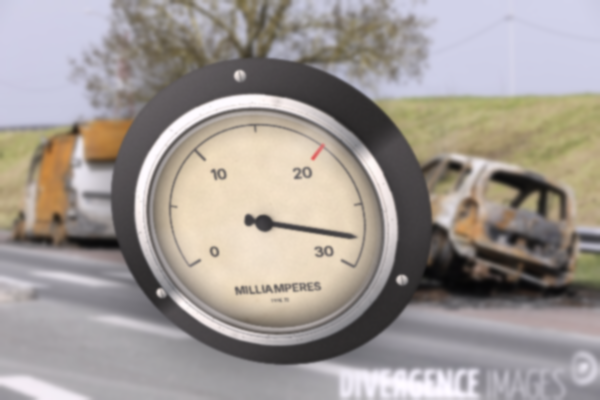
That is 27.5 mA
